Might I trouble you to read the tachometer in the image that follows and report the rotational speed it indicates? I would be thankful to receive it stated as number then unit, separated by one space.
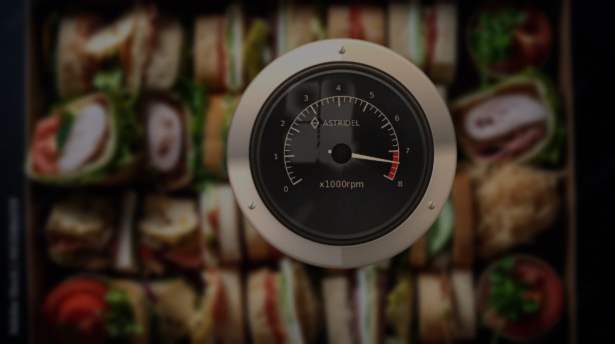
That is 7400 rpm
